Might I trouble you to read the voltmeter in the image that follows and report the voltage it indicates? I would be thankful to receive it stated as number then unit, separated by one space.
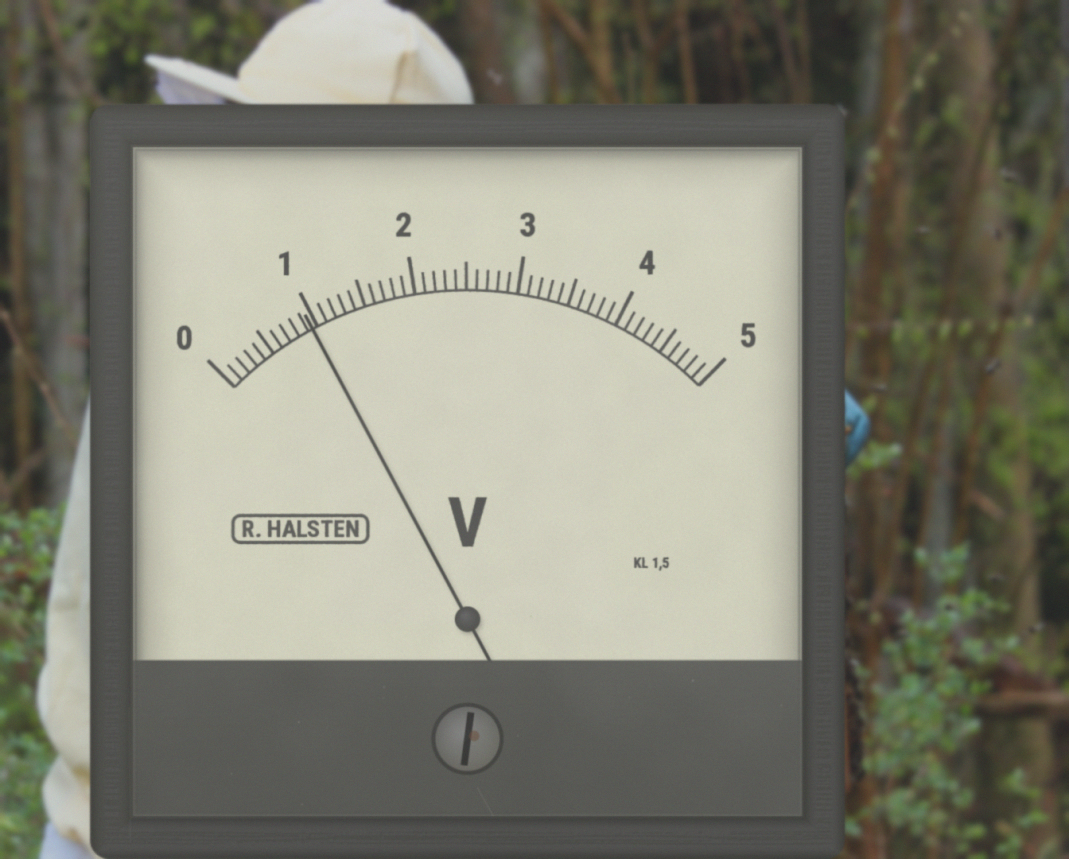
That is 0.95 V
